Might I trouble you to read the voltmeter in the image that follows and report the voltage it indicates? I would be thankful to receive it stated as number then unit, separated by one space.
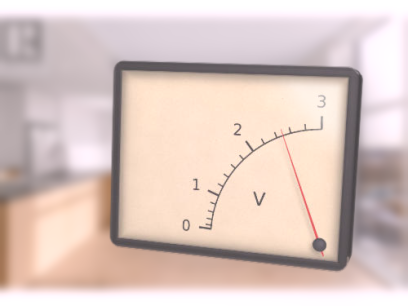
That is 2.5 V
